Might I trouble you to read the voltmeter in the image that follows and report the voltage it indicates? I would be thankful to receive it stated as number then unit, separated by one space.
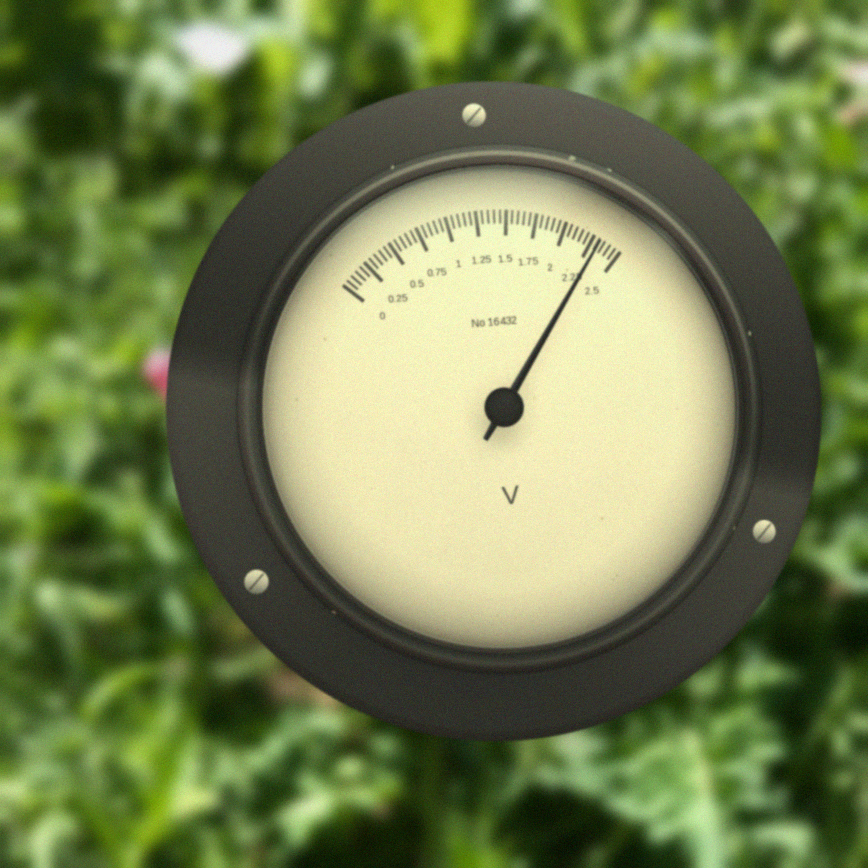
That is 2.3 V
